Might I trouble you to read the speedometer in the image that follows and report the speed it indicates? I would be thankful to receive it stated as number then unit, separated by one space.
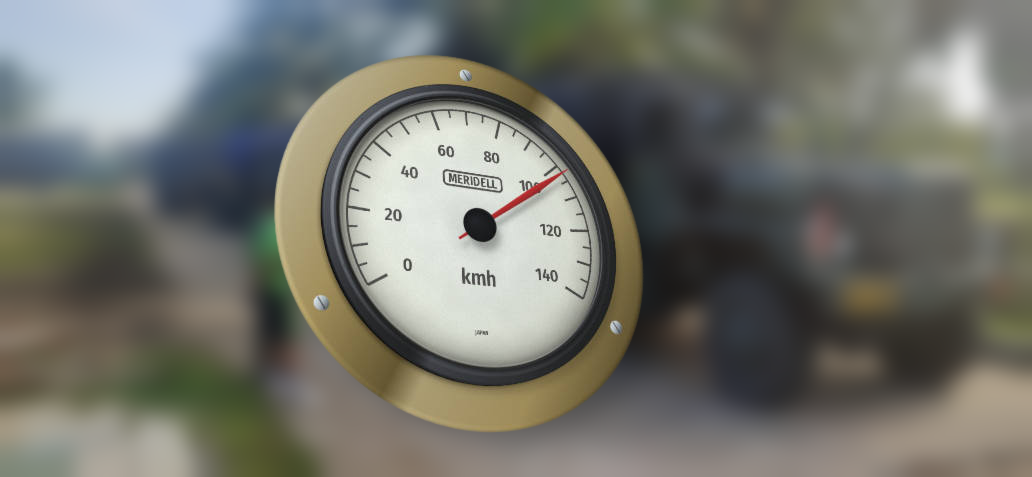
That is 102.5 km/h
